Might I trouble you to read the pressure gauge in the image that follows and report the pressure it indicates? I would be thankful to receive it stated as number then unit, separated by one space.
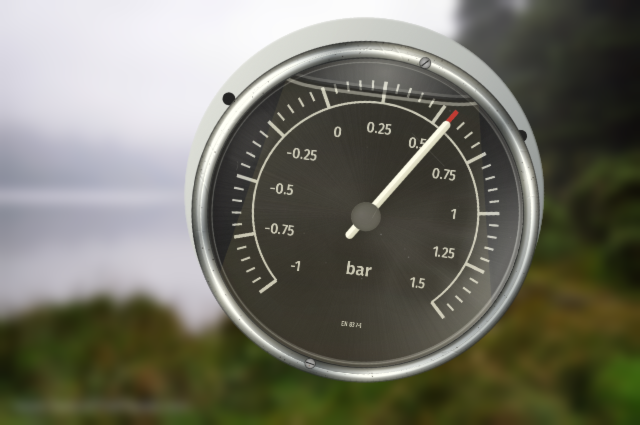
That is 0.55 bar
